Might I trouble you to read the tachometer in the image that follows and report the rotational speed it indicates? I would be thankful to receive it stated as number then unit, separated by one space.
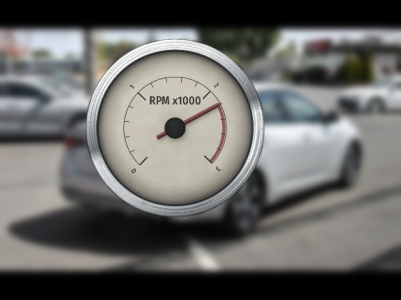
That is 2200 rpm
